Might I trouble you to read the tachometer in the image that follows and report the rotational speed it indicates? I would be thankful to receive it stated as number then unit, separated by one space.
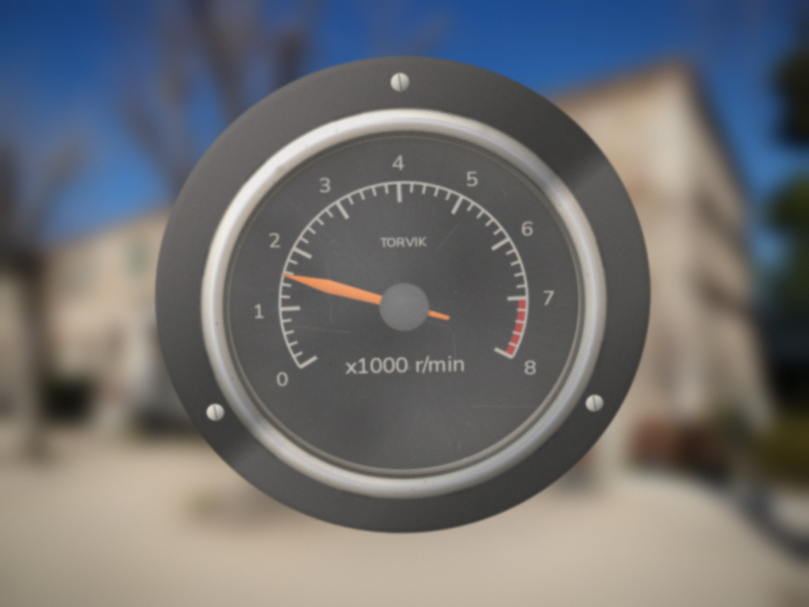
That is 1600 rpm
